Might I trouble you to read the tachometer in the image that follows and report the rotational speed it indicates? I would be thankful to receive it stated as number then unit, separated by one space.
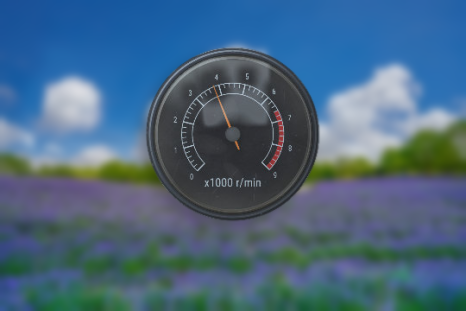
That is 3800 rpm
